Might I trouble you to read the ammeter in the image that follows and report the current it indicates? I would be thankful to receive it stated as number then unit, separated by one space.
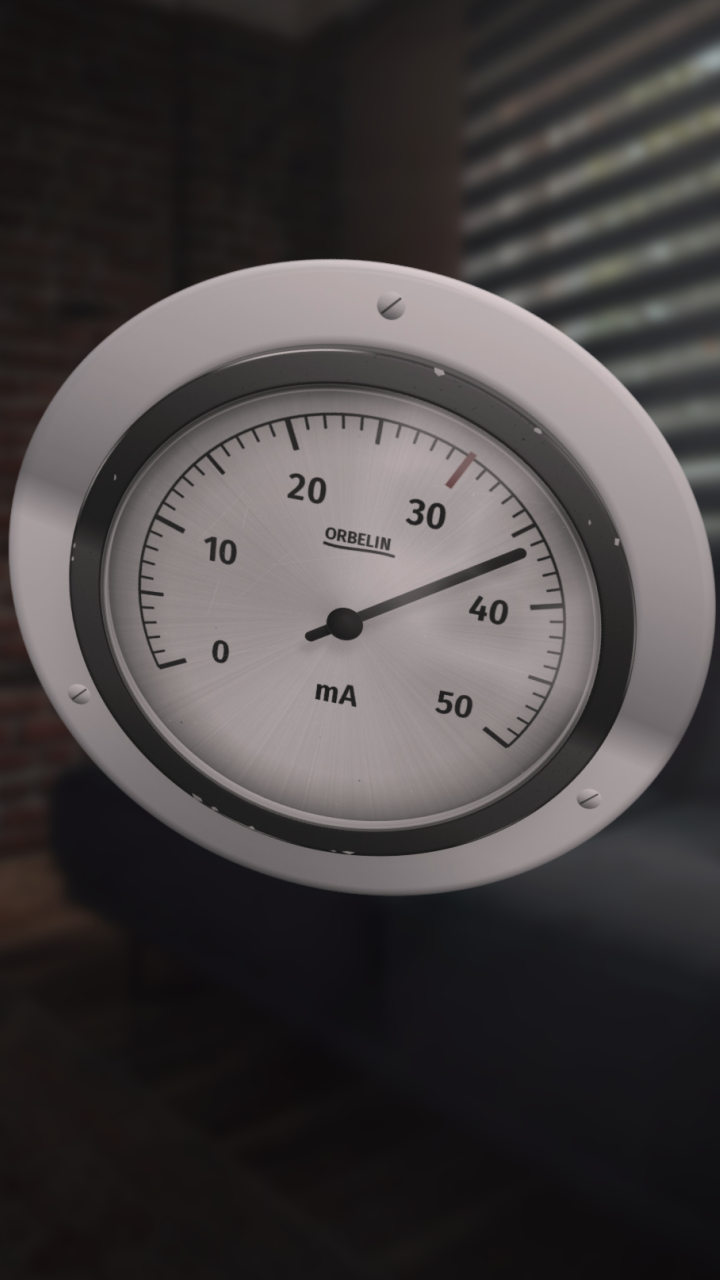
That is 36 mA
